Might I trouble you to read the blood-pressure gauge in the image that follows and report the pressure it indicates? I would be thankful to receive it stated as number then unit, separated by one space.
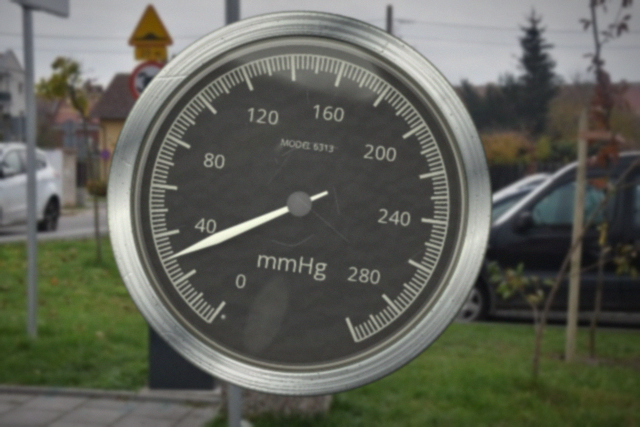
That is 30 mmHg
